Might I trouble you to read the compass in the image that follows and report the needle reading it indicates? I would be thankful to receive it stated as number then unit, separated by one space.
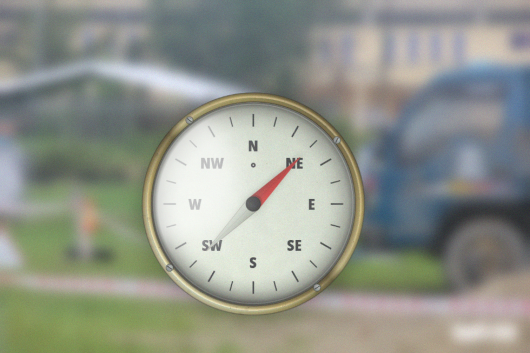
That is 45 °
